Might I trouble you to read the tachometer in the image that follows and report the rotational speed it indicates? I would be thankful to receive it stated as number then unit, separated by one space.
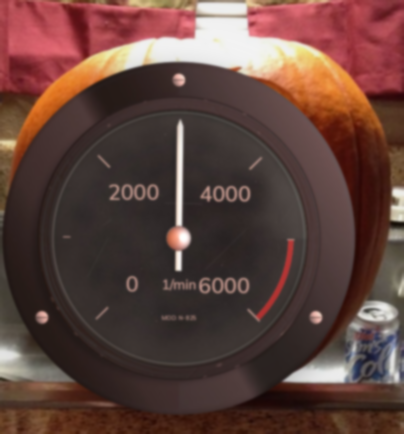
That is 3000 rpm
